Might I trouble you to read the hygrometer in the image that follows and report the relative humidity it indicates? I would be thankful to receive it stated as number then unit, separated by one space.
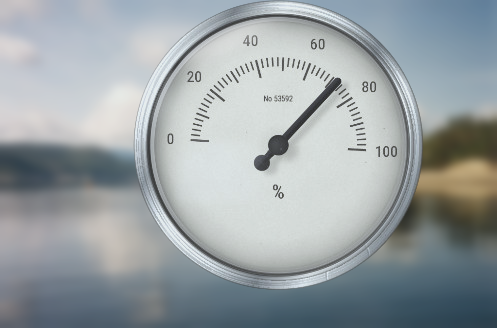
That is 72 %
